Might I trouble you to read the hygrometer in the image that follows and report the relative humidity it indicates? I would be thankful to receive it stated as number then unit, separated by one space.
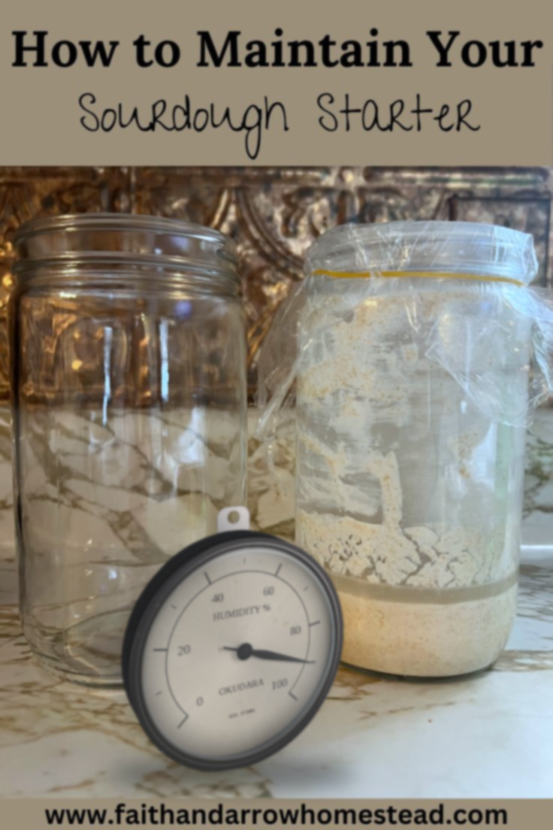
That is 90 %
